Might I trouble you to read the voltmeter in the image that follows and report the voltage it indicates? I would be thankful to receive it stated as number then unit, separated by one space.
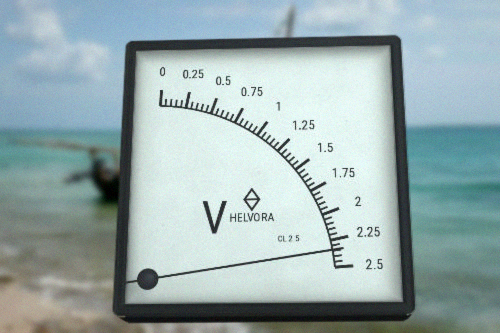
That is 2.35 V
